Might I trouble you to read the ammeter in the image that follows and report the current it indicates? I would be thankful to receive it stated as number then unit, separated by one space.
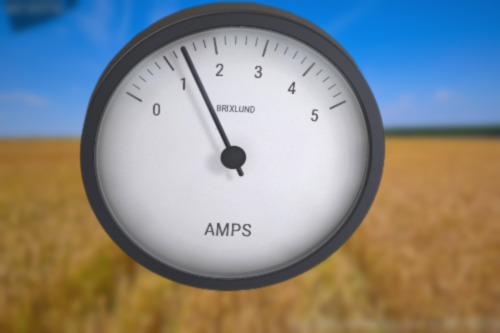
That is 1.4 A
